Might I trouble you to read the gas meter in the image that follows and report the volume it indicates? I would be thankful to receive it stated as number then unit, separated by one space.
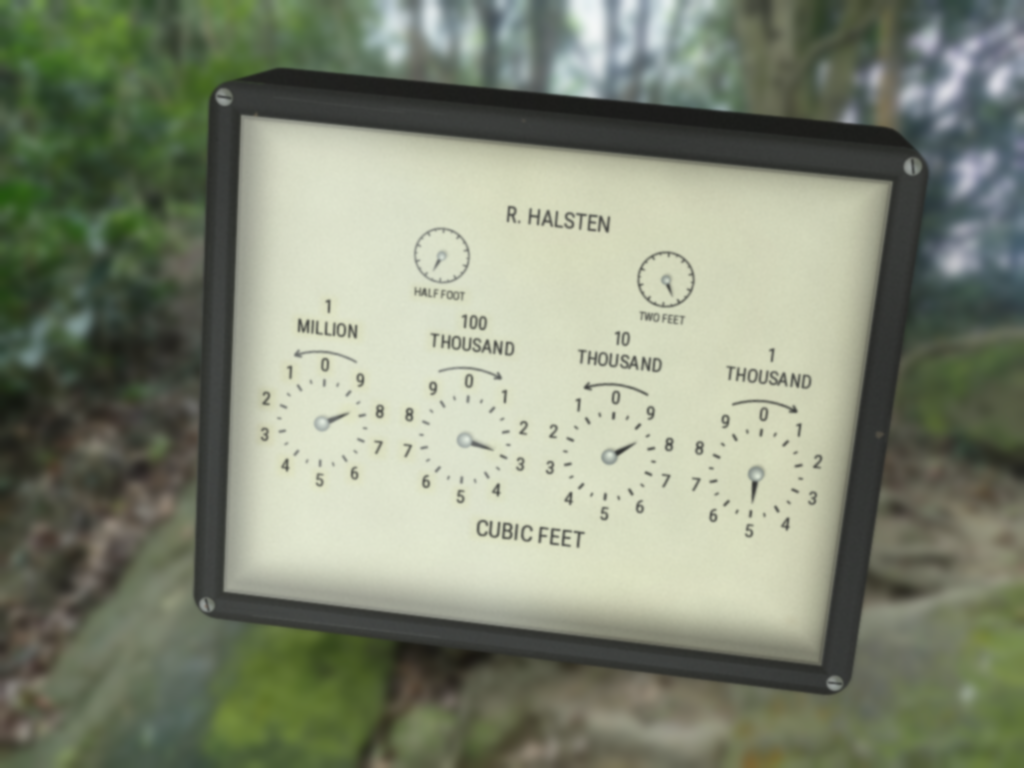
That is 828500 ft³
